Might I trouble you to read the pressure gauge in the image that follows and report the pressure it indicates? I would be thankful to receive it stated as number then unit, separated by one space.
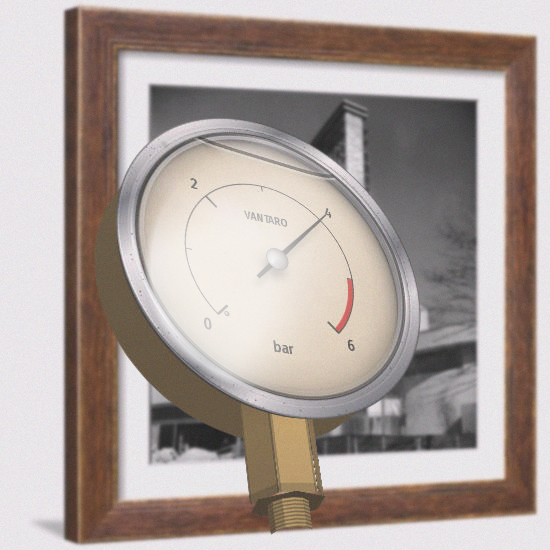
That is 4 bar
